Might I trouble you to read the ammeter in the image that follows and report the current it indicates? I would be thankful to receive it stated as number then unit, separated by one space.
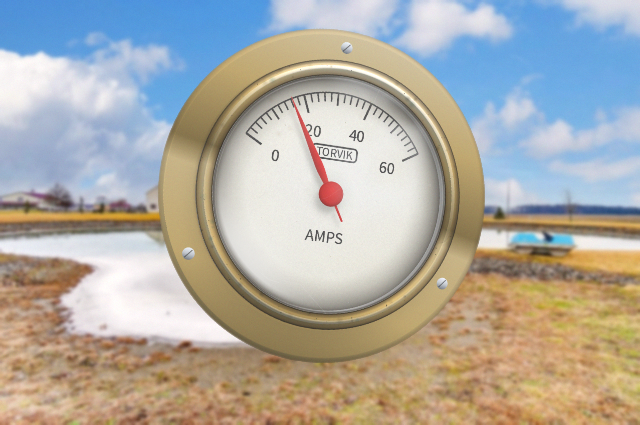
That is 16 A
